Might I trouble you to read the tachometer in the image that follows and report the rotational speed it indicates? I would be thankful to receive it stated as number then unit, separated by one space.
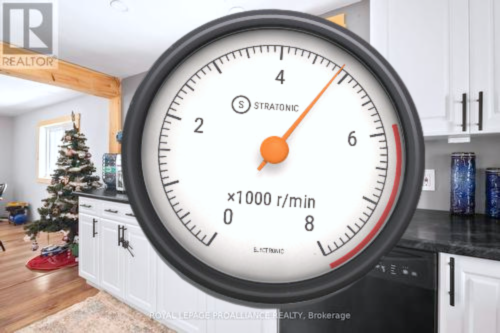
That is 4900 rpm
